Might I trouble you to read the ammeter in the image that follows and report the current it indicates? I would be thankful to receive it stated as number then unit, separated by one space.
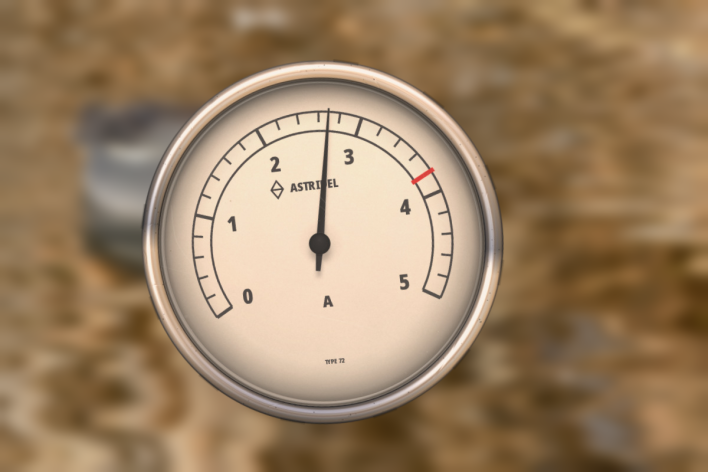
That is 2.7 A
